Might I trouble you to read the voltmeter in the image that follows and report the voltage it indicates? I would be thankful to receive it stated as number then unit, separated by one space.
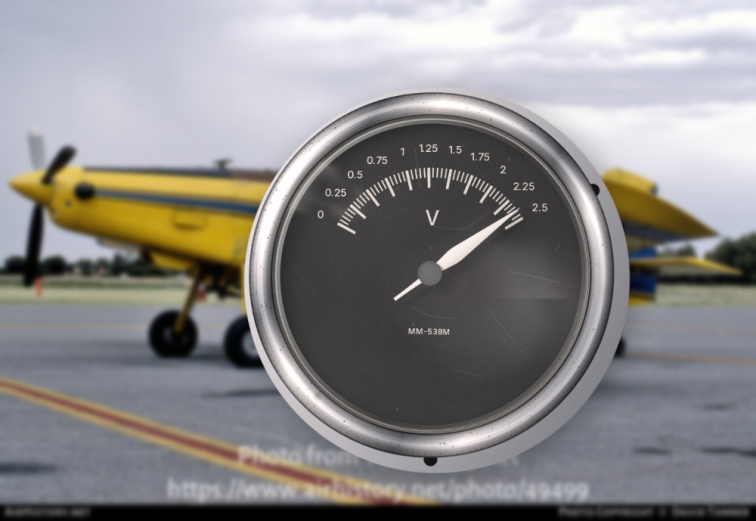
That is 2.4 V
